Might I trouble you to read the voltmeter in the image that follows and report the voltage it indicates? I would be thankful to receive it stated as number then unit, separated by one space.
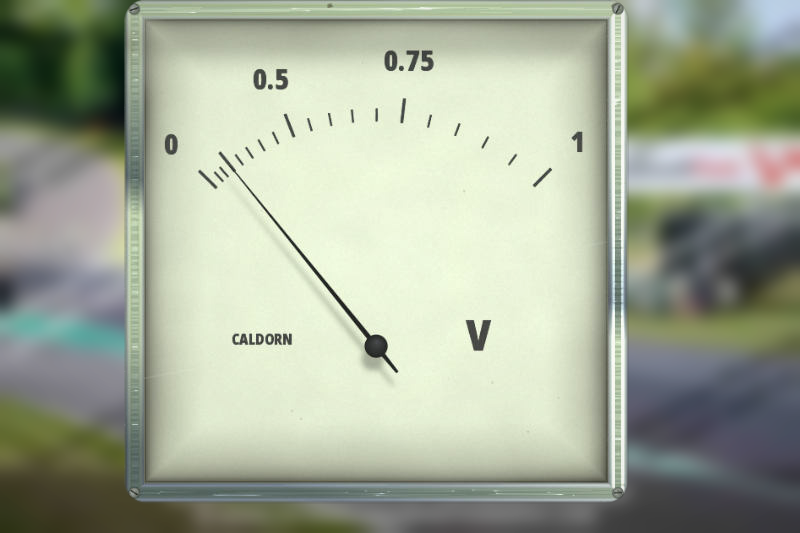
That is 0.25 V
